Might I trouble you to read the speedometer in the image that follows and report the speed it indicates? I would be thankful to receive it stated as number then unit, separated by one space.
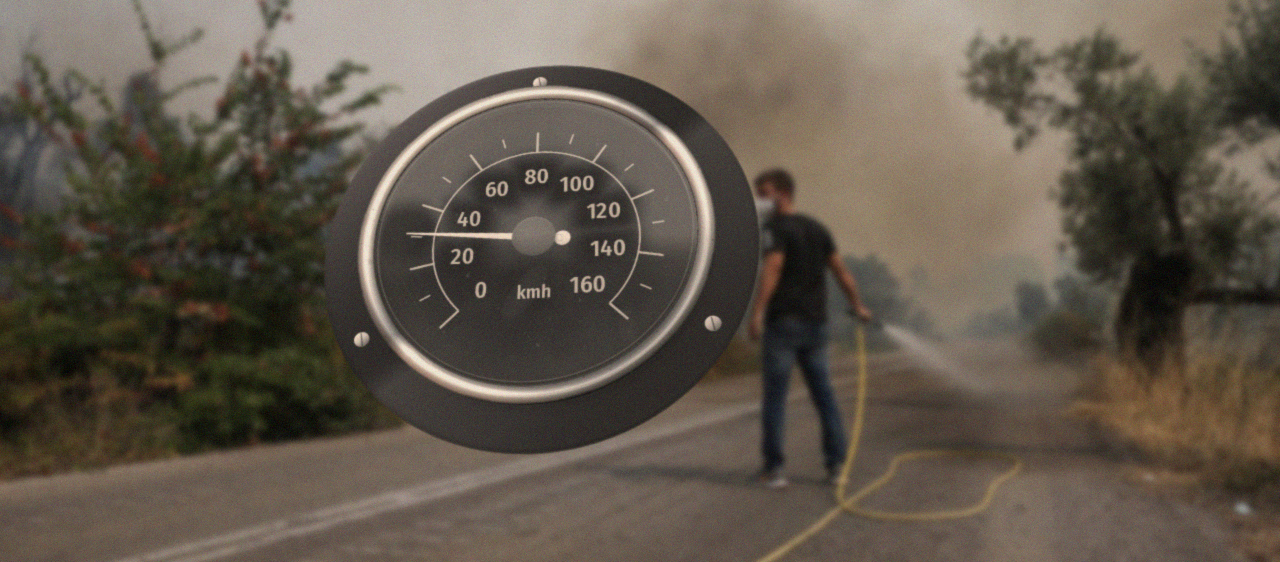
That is 30 km/h
